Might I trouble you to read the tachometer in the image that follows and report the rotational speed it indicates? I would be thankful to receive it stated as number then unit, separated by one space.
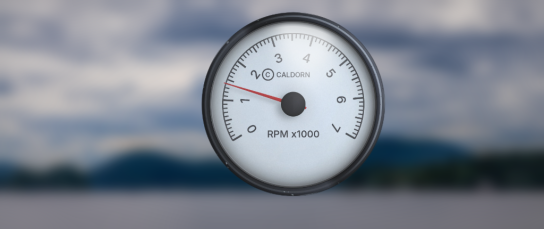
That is 1400 rpm
